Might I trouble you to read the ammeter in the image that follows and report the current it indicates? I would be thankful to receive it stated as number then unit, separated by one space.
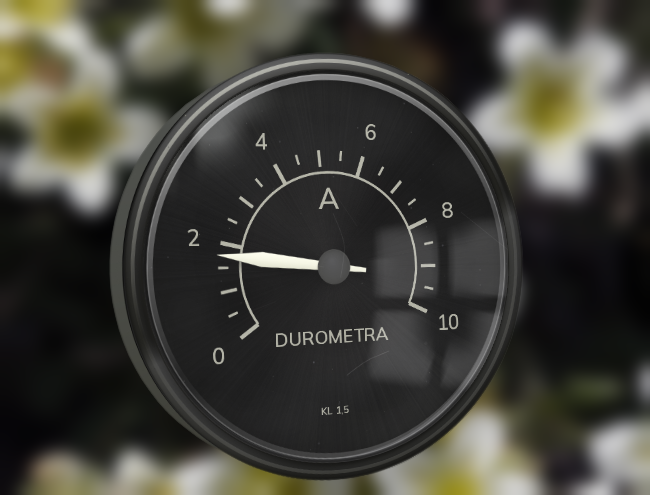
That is 1.75 A
